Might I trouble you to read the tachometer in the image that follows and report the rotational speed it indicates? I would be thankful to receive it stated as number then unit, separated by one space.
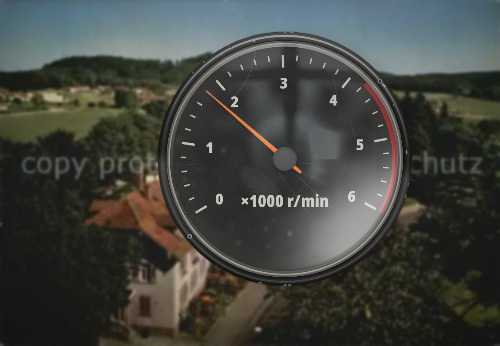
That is 1800 rpm
